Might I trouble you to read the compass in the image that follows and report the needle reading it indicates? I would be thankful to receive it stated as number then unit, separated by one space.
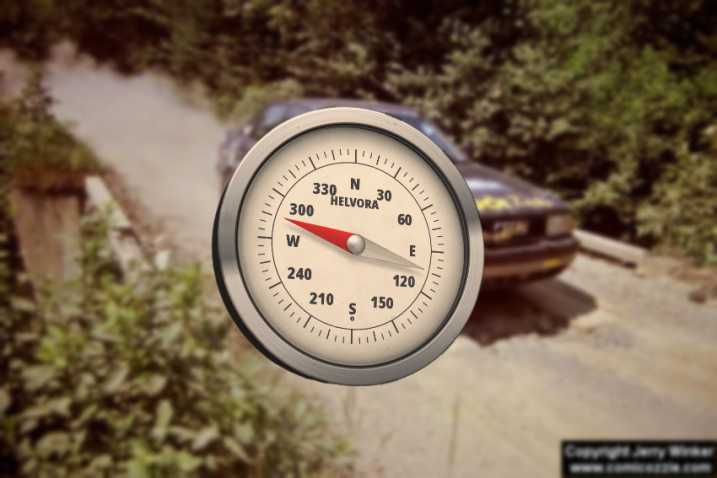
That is 285 °
